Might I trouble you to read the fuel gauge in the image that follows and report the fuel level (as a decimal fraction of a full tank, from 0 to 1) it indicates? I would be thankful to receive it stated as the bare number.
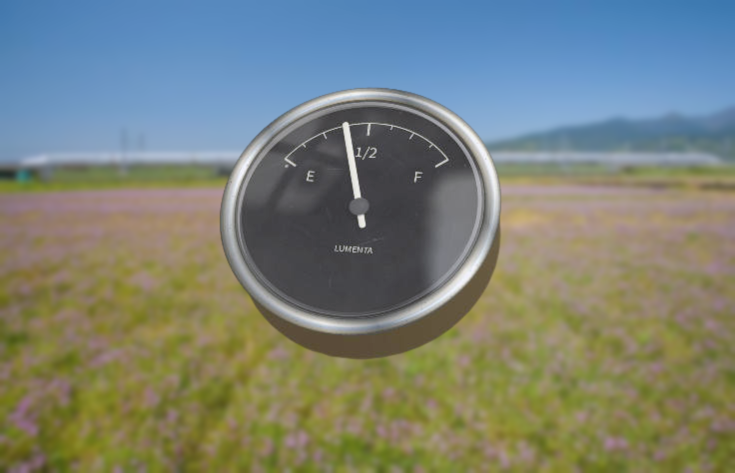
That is 0.375
